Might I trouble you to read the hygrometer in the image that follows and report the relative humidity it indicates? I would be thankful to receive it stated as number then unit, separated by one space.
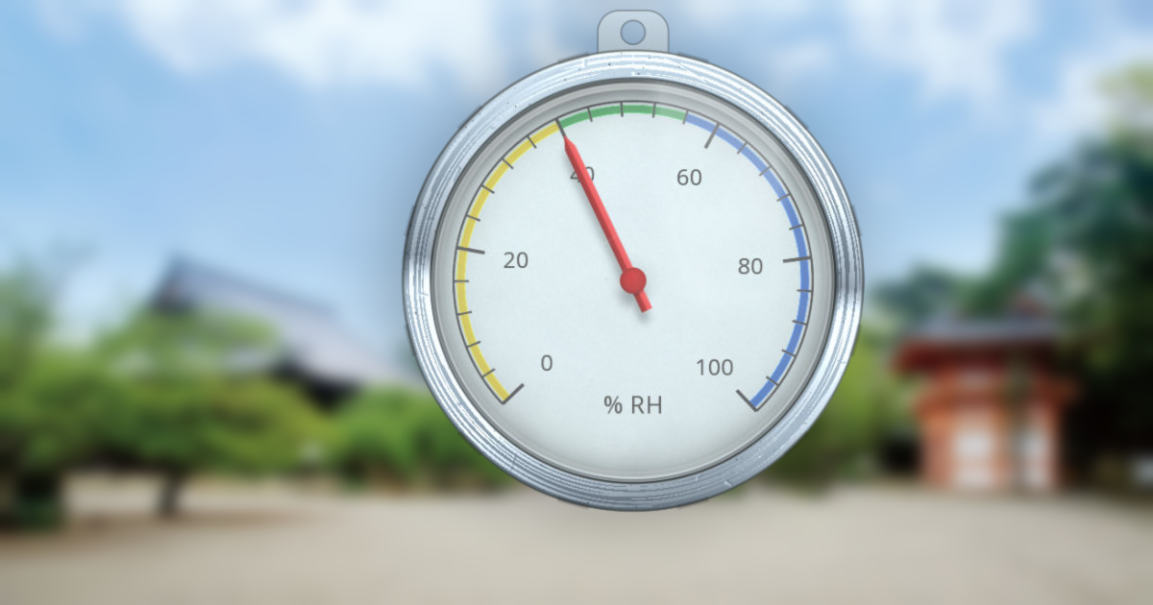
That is 40 %
